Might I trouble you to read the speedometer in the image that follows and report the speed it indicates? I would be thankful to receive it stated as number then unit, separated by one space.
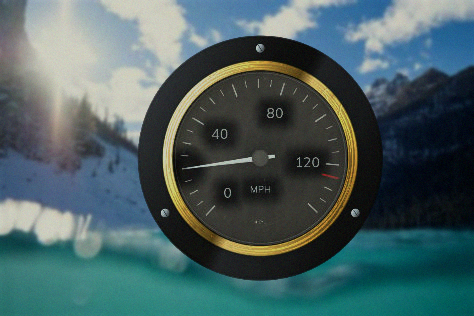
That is 20 mph
